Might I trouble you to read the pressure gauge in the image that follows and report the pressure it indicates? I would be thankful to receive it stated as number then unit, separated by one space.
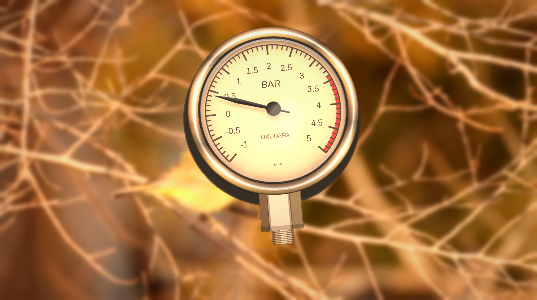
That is 0.4 bar
